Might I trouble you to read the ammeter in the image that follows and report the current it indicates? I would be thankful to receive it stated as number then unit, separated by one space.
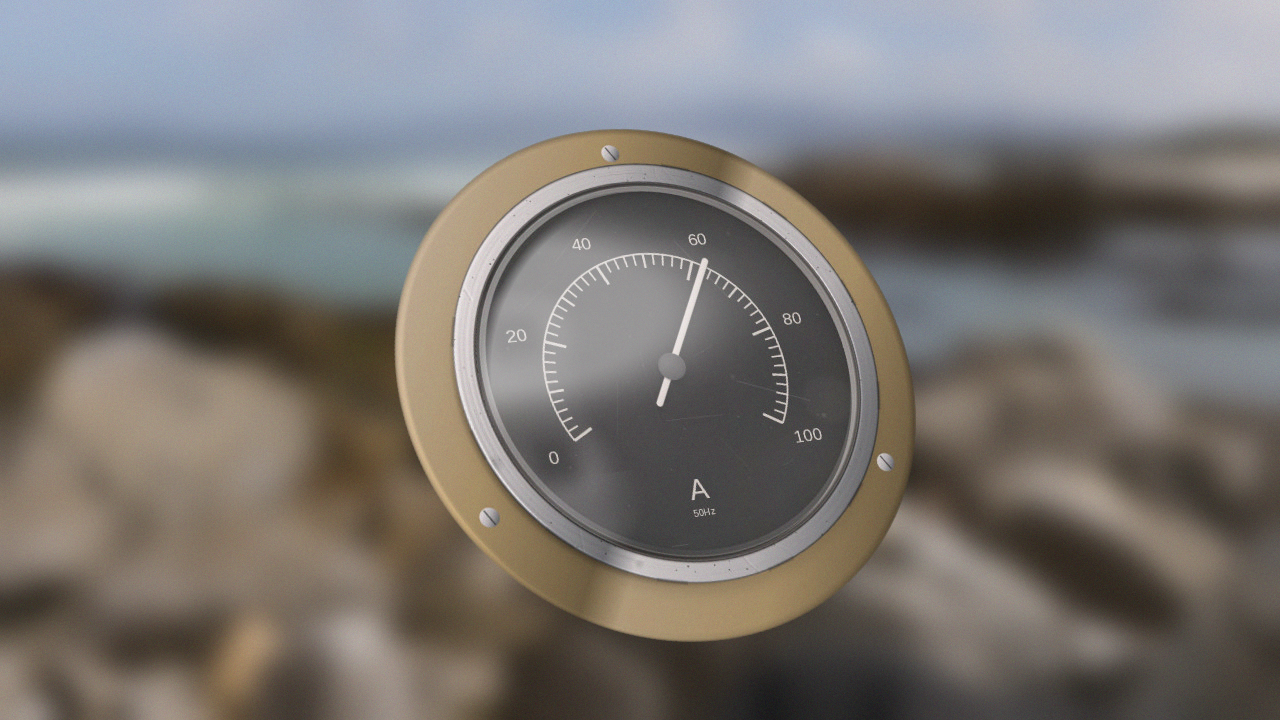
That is 62 A
